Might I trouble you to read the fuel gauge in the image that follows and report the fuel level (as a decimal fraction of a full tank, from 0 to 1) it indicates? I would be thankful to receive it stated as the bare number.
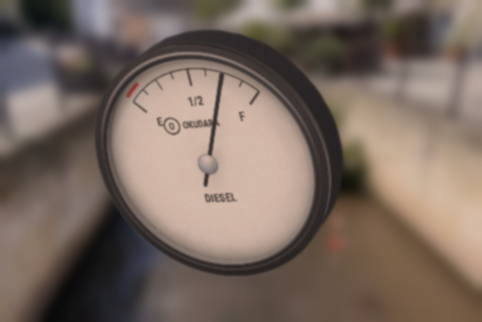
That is 0.75
